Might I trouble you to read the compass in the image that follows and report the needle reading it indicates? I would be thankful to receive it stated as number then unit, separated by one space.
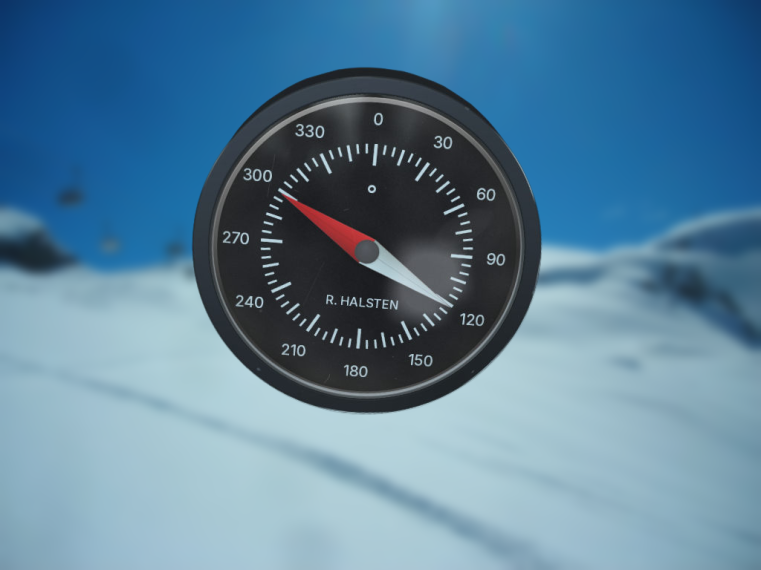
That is 300 °
